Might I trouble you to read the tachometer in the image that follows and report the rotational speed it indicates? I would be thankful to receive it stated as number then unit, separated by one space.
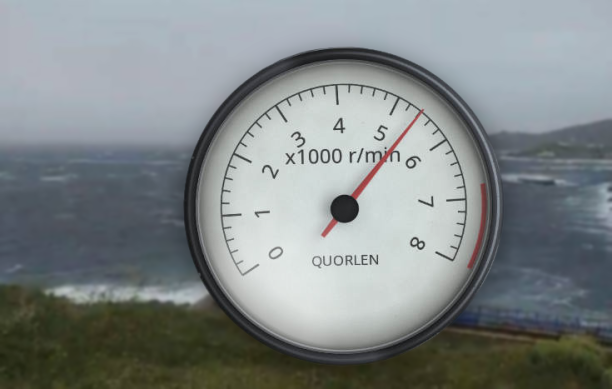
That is 5400 rpm
